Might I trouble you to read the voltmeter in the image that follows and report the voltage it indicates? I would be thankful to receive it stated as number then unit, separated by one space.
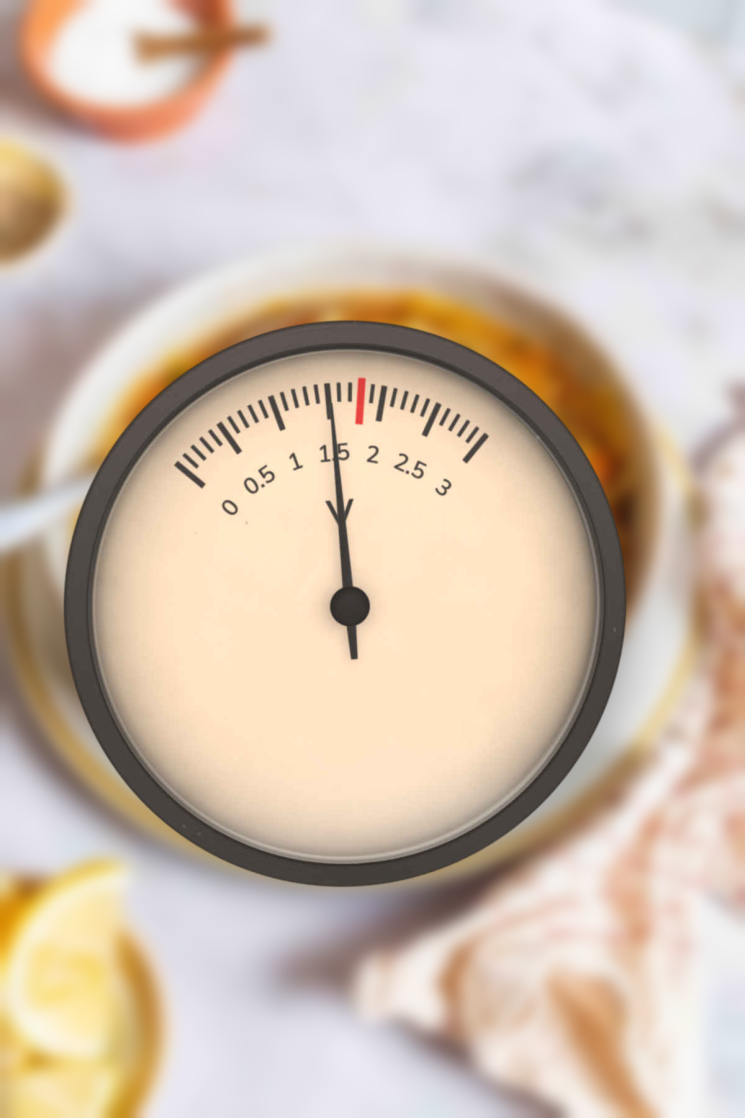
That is 1.5 V
